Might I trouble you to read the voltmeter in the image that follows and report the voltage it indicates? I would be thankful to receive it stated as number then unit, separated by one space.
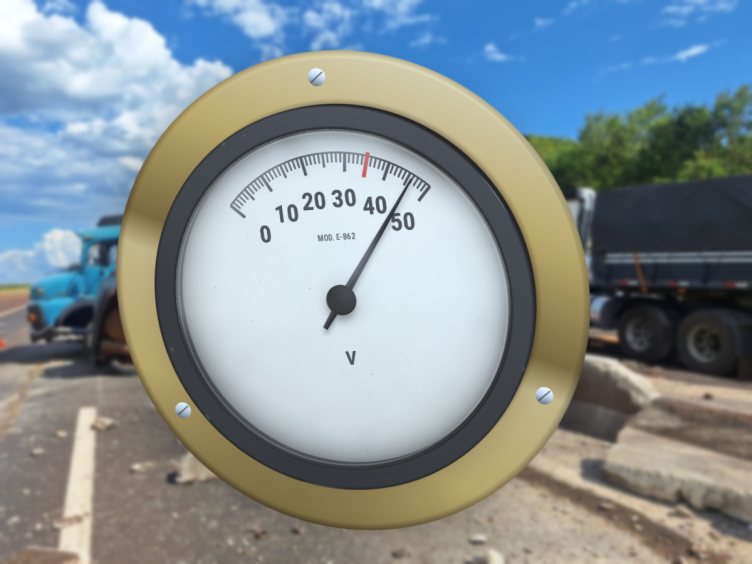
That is 46 V
